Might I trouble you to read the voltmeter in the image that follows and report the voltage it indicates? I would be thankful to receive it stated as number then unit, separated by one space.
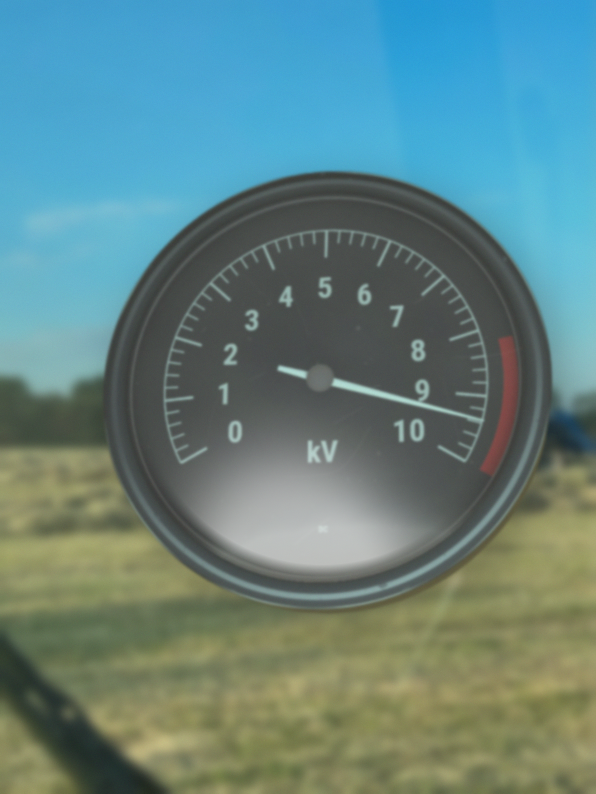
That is 9.4 kV
